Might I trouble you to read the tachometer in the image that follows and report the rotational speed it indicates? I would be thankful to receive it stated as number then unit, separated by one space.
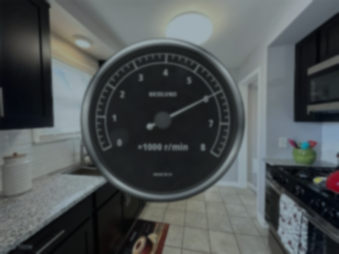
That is 6000 rpm
